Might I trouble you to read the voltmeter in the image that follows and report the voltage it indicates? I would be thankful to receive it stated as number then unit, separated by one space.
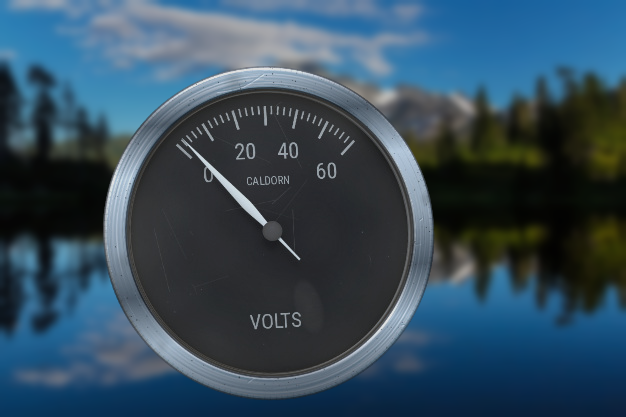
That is 2 V
